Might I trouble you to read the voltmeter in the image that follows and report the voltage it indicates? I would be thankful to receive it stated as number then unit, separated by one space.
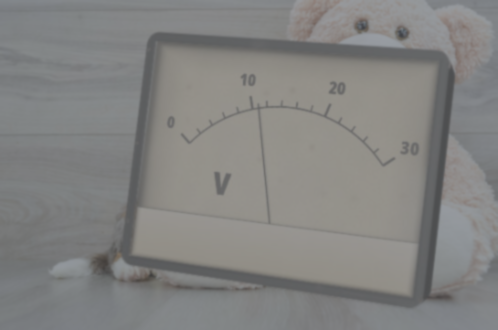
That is 11 V
